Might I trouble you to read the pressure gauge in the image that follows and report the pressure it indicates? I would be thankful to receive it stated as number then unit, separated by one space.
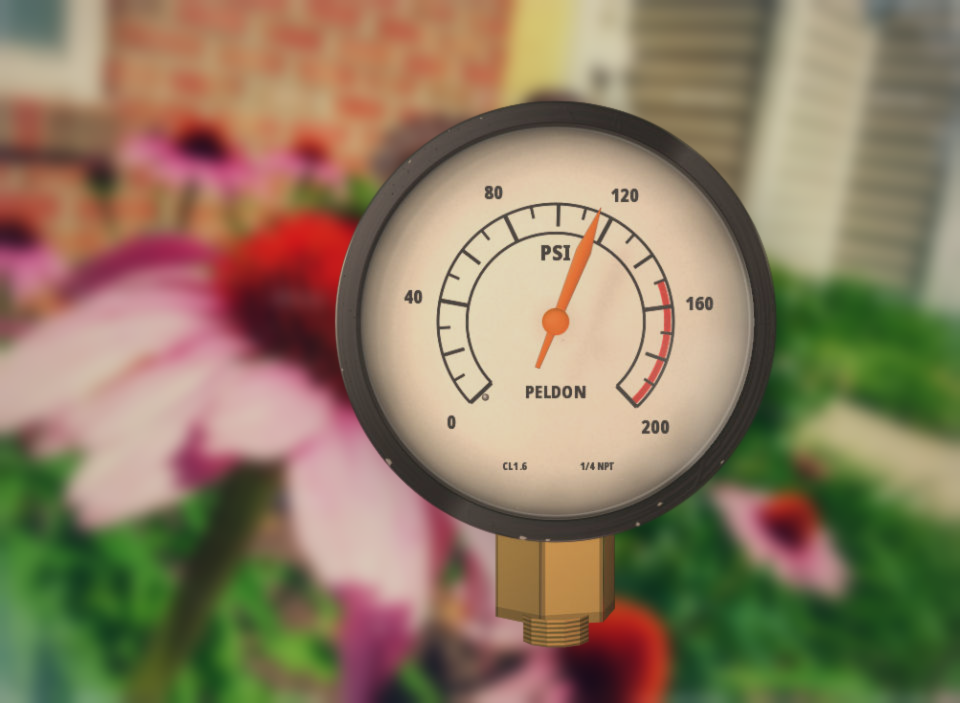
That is 115 psi
